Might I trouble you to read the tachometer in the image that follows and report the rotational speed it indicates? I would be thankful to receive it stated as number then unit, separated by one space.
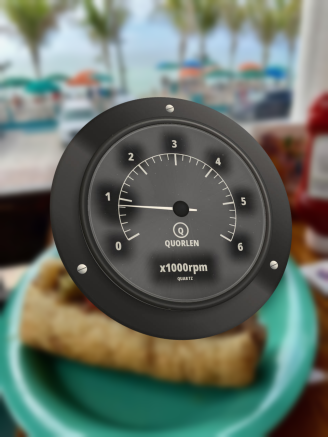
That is 800 rpm
